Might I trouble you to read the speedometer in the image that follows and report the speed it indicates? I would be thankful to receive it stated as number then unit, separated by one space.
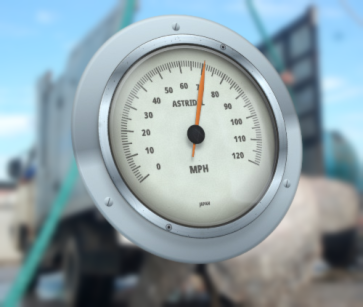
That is 70 mph
